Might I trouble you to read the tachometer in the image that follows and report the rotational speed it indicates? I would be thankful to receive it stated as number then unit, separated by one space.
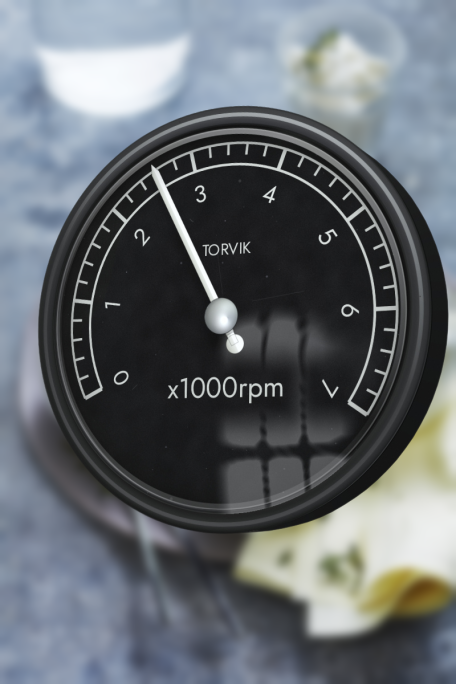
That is 2600 rpm
